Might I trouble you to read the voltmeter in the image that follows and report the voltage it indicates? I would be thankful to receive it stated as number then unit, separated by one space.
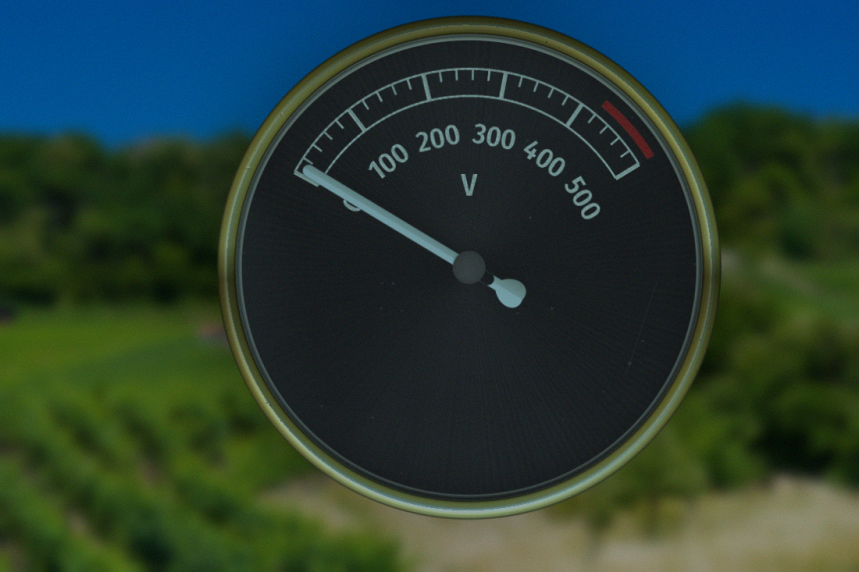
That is 10 V
